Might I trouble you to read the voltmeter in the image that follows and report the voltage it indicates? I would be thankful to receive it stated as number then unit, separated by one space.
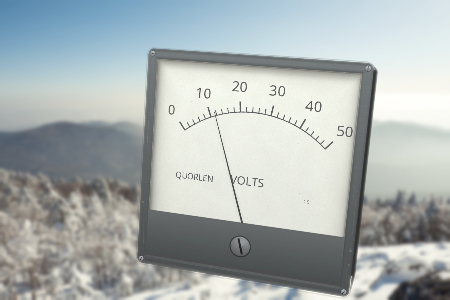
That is 12 V
